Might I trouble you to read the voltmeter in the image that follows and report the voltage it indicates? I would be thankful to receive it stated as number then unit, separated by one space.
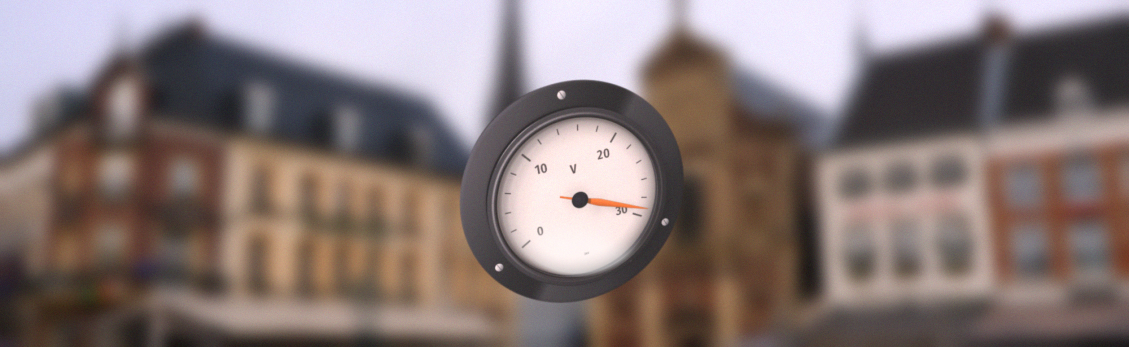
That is 29 V
